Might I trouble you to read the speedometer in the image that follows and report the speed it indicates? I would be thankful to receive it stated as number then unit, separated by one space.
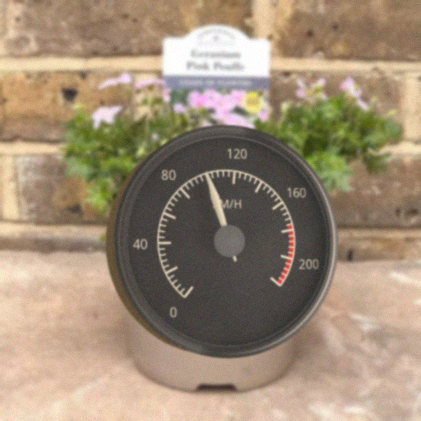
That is 100 km/h
